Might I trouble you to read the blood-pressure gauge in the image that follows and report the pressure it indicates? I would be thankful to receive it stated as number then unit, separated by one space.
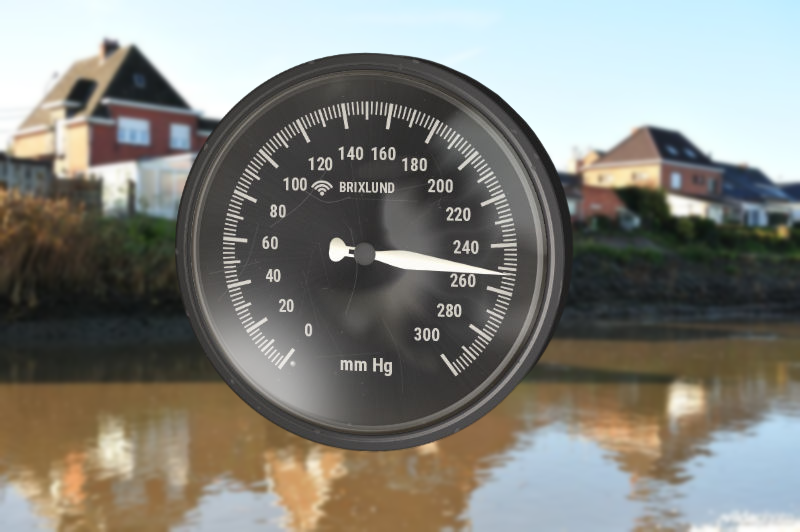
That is 252 mmHg
